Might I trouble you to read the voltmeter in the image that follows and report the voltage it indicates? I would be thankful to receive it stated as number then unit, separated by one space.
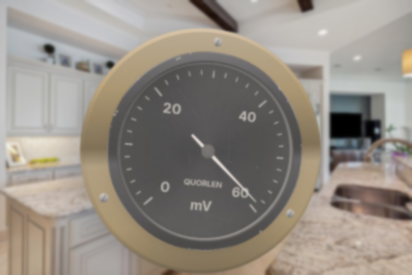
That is 59 mV
